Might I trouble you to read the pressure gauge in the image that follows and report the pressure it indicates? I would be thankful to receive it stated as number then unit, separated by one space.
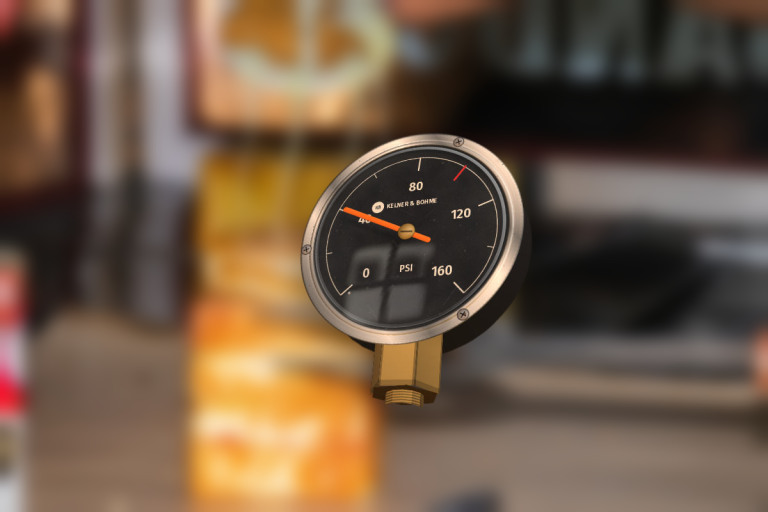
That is 40 psi
